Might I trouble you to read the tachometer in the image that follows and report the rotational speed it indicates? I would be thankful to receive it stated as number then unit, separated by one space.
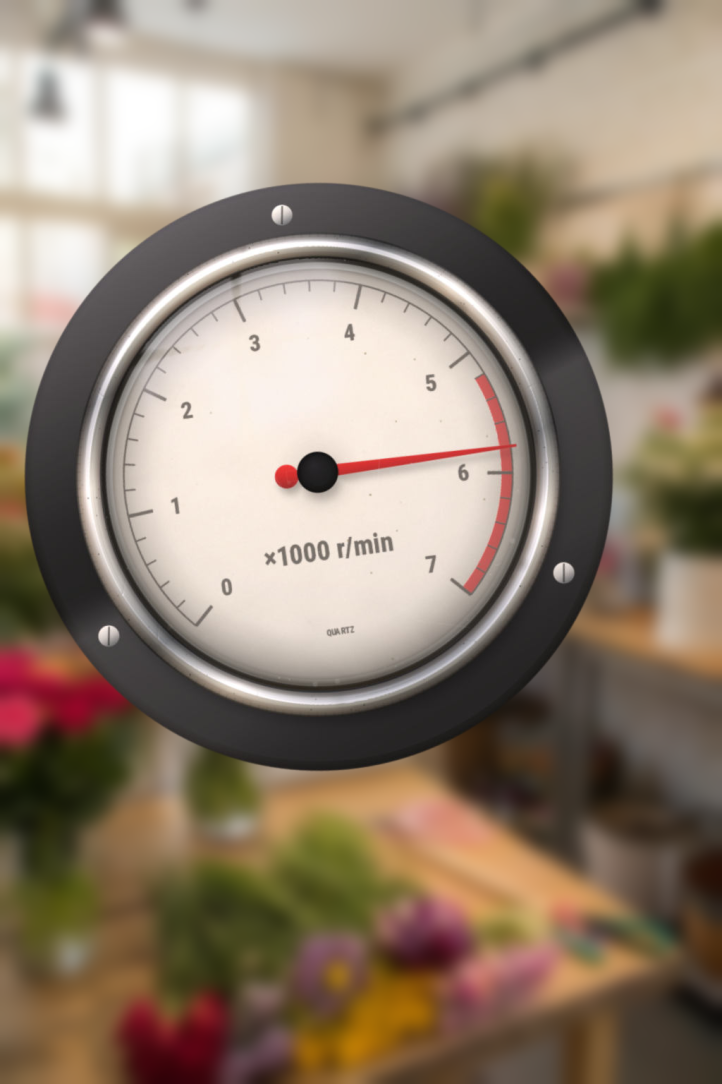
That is 5800 rpm
